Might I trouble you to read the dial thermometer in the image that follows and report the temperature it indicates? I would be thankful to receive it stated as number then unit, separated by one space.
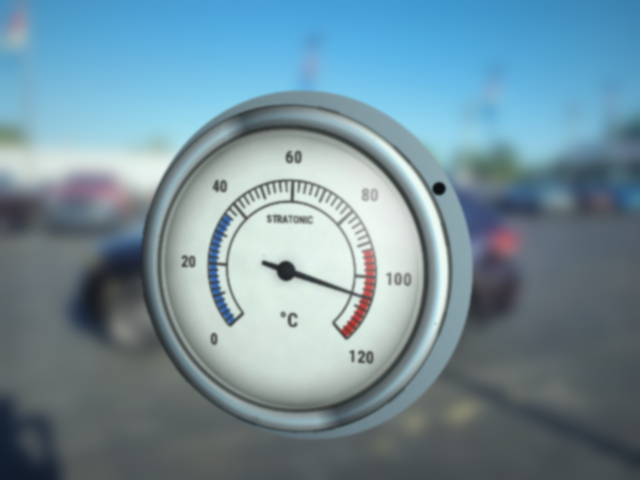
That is 106 °C
